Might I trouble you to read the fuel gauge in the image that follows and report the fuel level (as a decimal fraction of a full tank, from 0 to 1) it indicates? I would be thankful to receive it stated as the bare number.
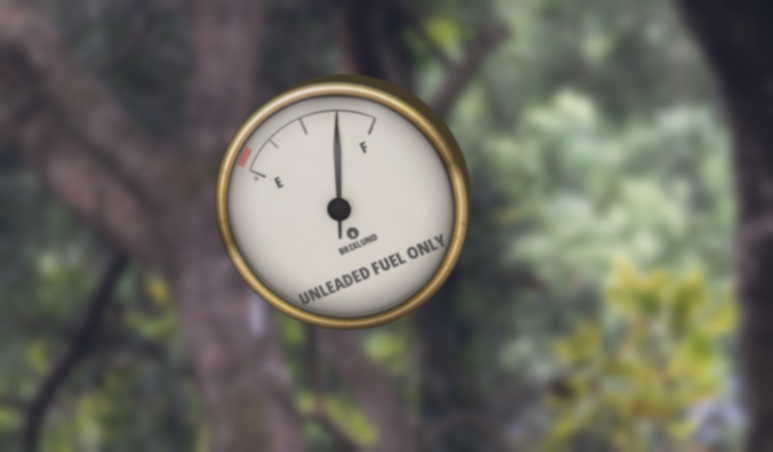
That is 0.75
